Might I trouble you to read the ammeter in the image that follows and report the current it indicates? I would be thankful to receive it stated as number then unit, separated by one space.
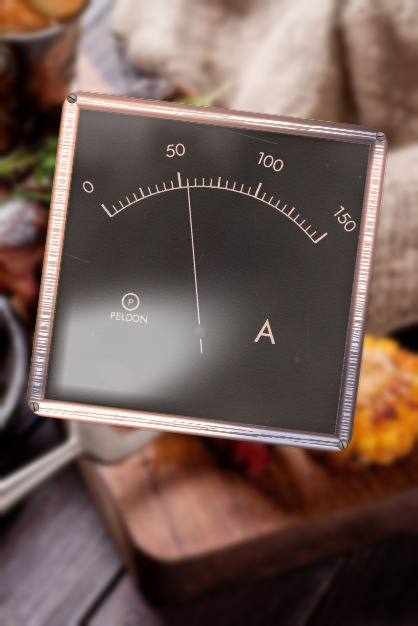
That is 55 A
